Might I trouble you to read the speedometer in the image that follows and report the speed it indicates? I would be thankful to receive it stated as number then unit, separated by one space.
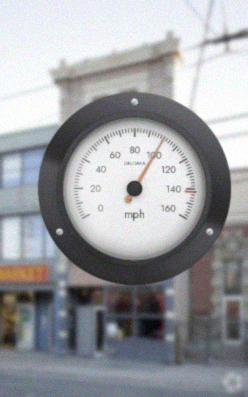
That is 100 mph
